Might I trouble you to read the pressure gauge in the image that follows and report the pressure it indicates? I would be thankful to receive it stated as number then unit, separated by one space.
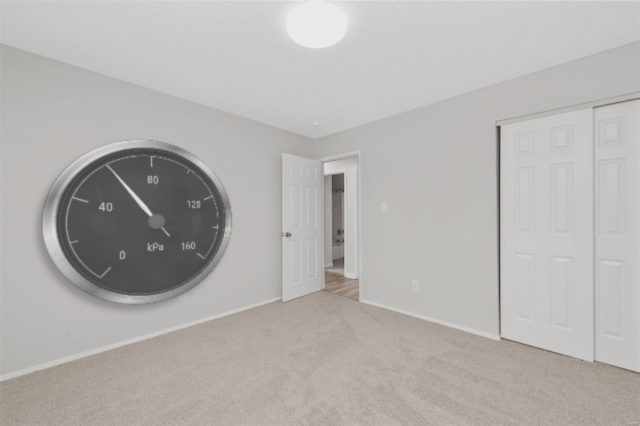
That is 60 kPa
